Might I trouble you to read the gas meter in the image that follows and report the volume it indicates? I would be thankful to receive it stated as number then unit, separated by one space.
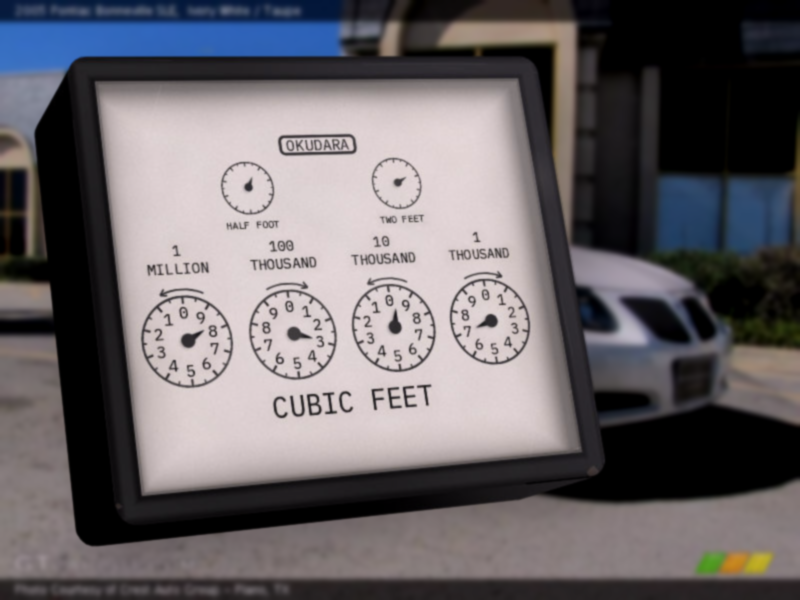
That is 829700 ft³
